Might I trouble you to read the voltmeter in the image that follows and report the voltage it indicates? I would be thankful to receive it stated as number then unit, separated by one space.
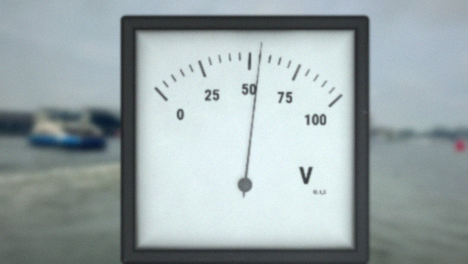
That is 55 V
